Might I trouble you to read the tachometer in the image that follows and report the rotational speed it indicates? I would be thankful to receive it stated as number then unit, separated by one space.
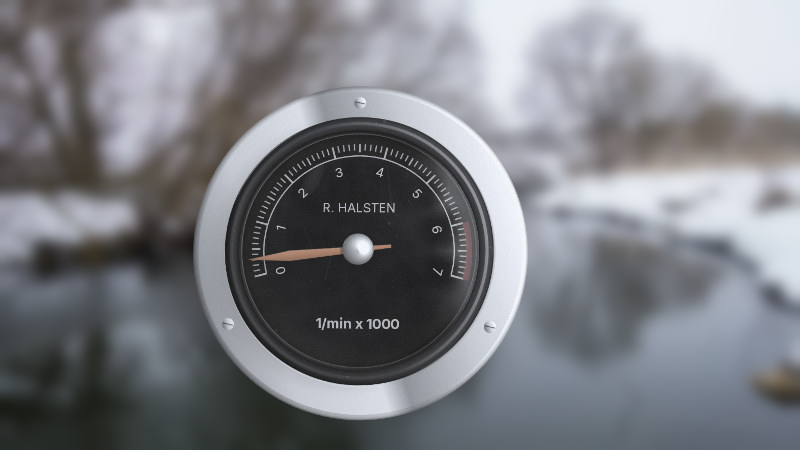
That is 300 rpm
